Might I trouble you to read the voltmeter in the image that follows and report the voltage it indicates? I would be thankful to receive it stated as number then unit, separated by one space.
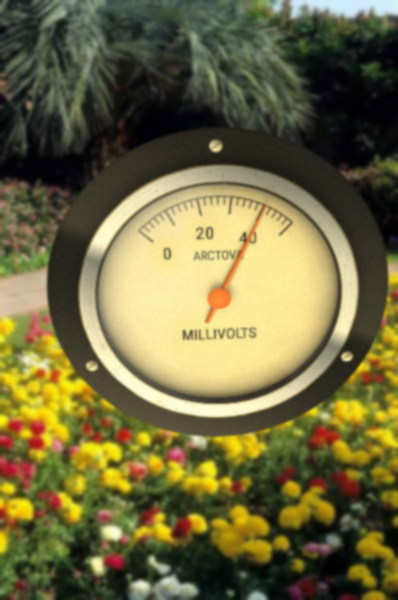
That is 40 mV
